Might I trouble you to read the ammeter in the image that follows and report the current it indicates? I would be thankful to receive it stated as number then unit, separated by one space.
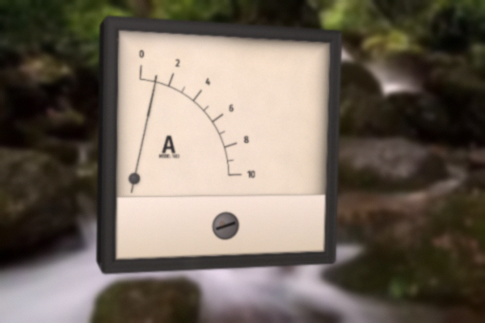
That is 1 A
